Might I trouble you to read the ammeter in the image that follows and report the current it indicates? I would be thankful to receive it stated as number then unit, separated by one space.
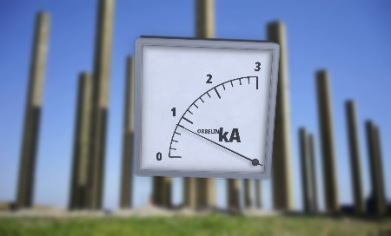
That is 0.8 kA
